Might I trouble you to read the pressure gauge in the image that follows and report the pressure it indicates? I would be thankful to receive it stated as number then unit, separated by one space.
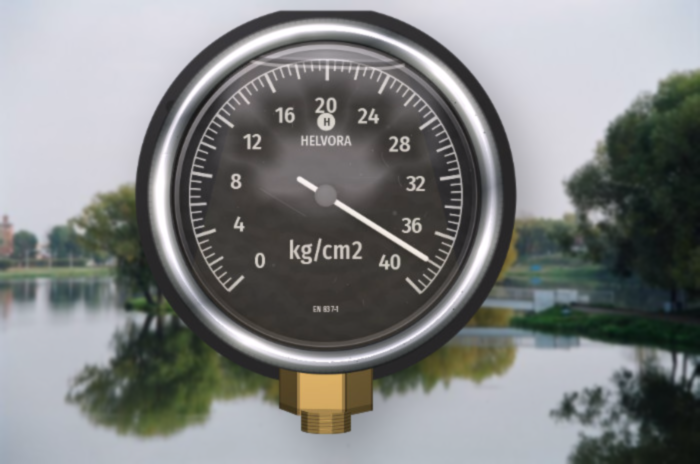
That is 38 kg/cm²
